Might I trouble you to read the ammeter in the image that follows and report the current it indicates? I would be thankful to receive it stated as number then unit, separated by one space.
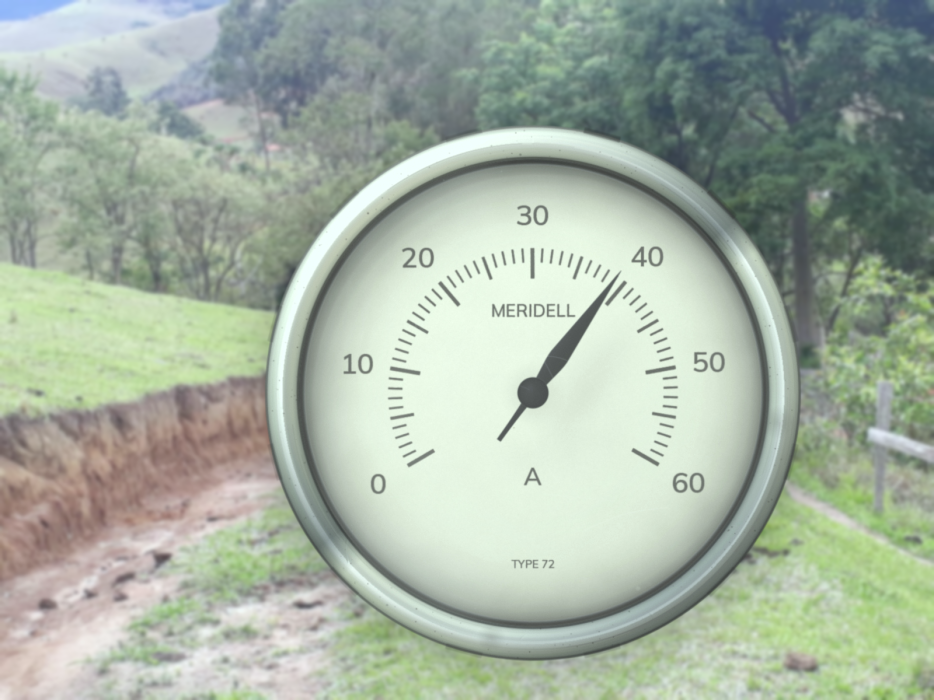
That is 39 A
